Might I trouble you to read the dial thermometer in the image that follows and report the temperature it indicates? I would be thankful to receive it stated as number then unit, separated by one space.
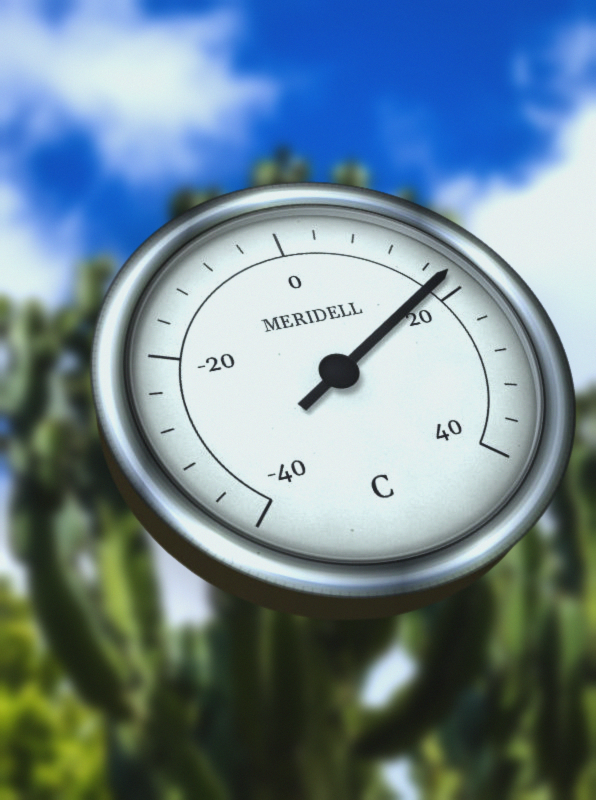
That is 18 °C
